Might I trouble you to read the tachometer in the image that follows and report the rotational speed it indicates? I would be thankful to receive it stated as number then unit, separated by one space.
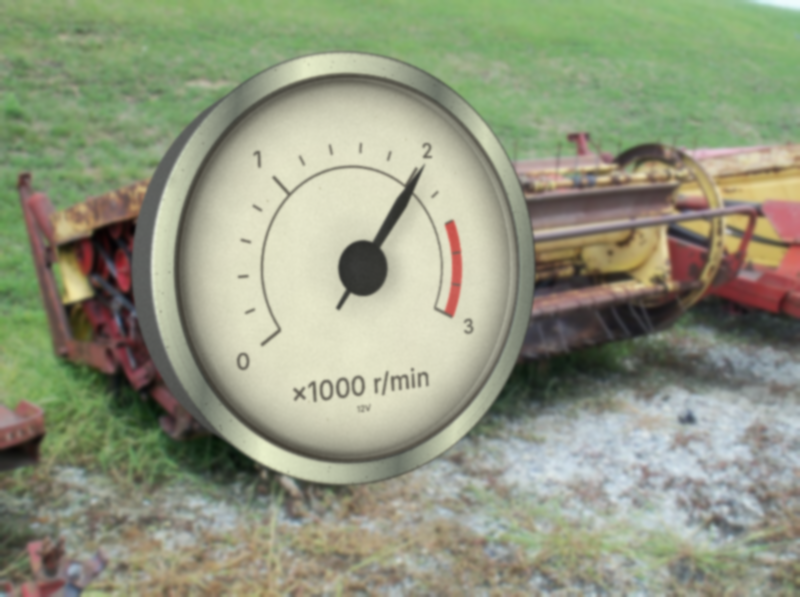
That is 2000 rpm
